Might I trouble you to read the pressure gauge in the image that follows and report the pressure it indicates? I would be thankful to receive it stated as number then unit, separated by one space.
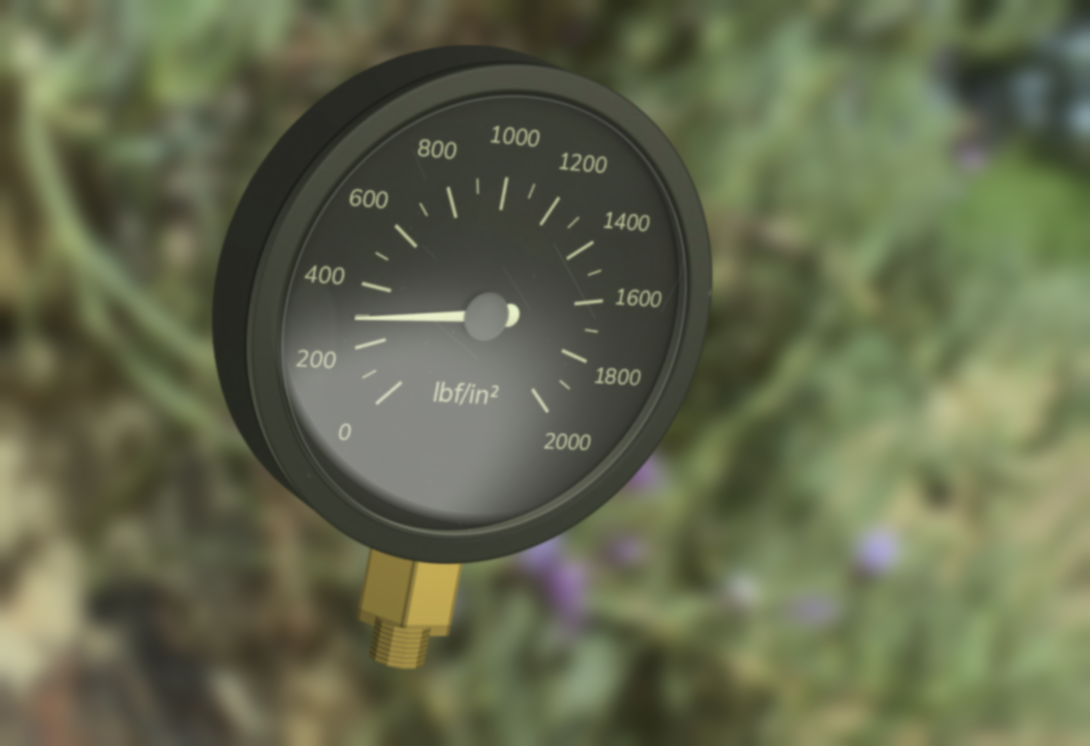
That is 300 psi
